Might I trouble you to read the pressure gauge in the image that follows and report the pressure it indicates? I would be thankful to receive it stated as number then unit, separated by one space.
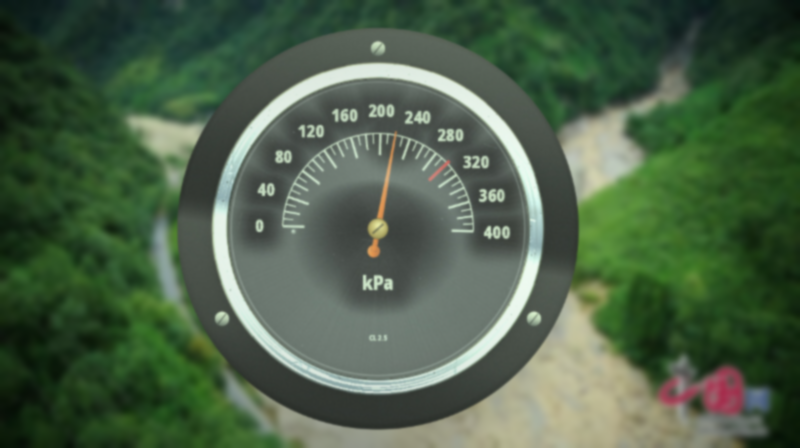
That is 220 kPa
